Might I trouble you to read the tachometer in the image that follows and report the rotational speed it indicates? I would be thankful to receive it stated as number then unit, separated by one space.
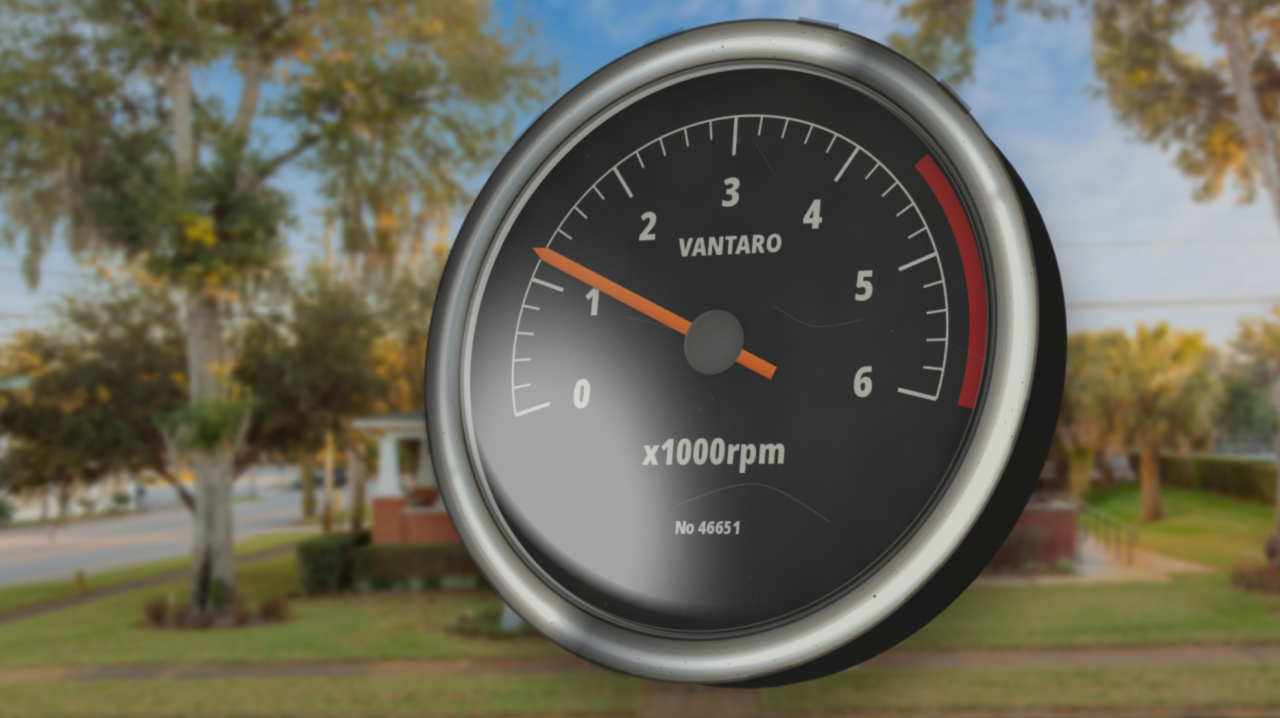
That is 1200 rpm
